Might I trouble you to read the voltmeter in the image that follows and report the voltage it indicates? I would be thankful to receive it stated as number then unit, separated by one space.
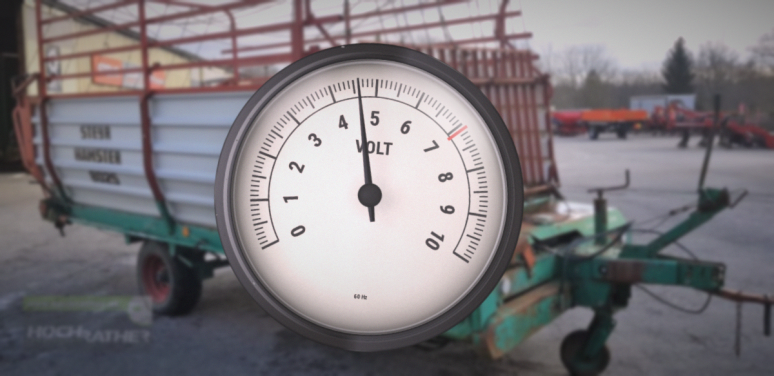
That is 4.6 V
